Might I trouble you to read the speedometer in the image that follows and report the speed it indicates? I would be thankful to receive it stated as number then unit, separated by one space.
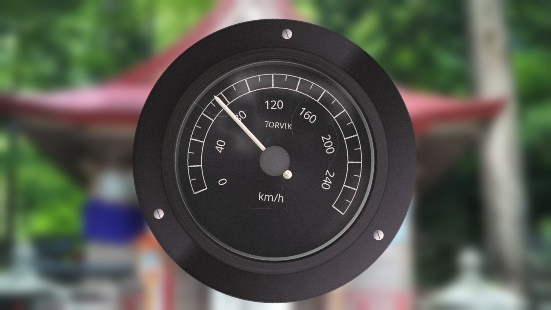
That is 75 km/h
